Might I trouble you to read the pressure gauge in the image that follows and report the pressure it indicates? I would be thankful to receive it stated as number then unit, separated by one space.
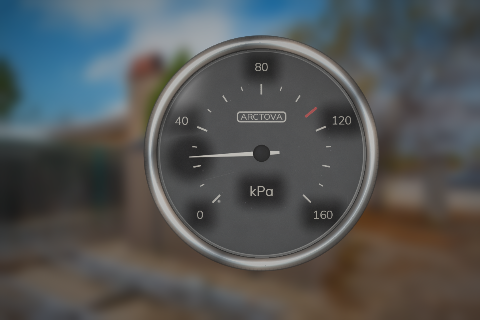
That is 25 kPa
